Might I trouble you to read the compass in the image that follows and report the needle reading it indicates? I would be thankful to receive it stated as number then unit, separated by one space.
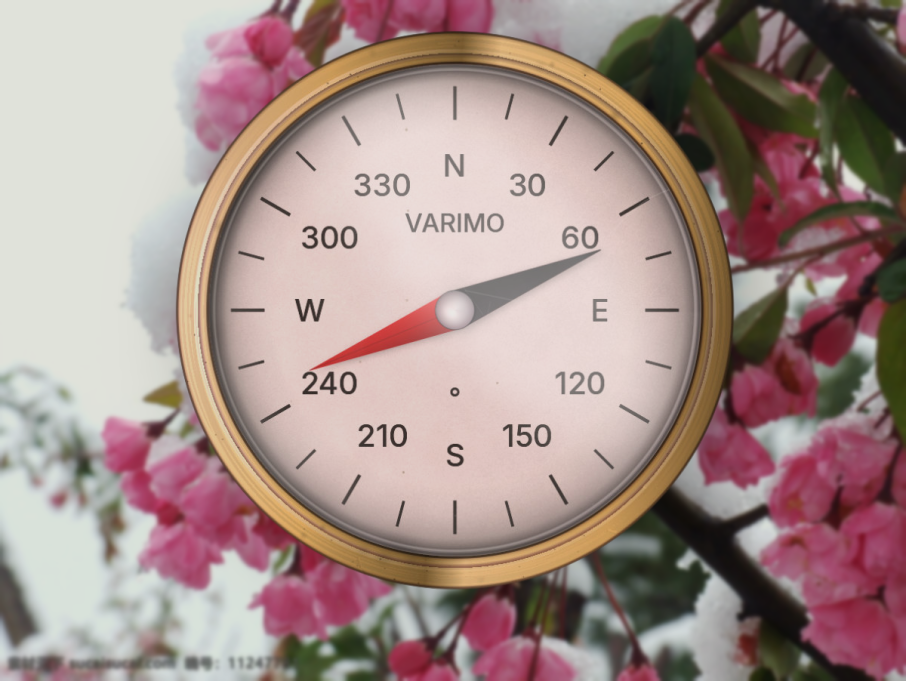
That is 247.5 °
